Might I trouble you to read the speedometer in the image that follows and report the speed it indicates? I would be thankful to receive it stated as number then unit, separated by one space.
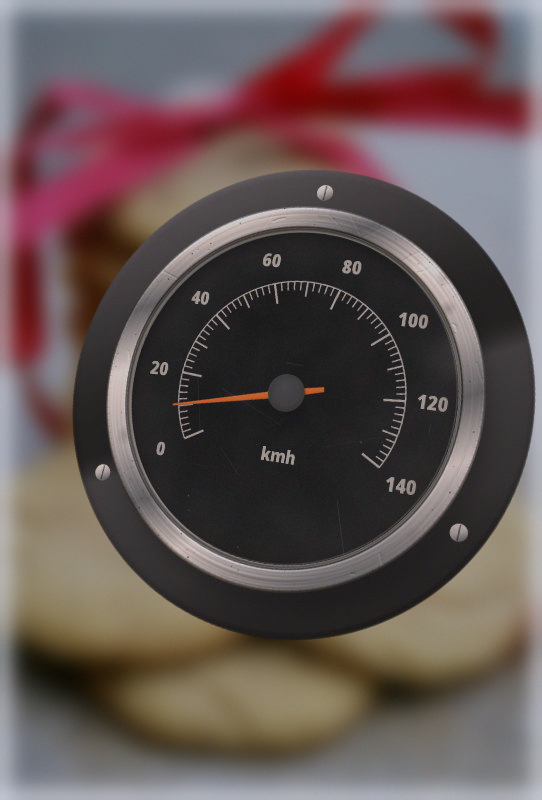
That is 10 km/h
